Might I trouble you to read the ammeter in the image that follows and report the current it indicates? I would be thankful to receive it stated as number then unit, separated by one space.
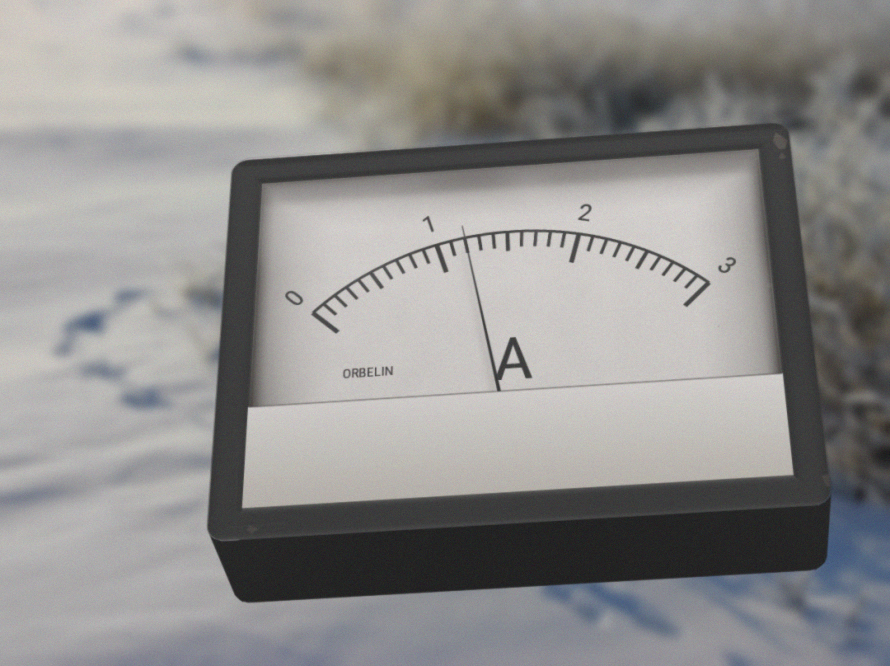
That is 1.2 A
